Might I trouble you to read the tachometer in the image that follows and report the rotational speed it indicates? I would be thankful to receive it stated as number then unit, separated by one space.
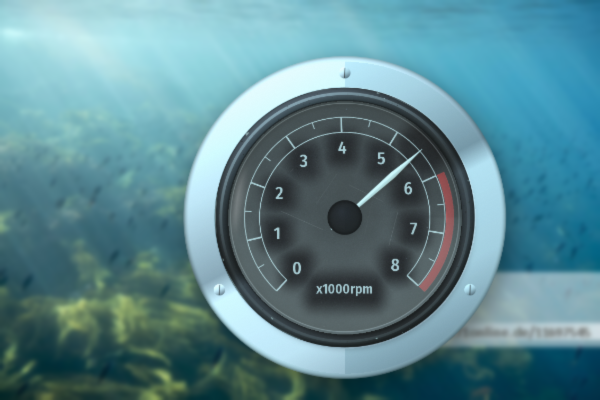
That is 5500 rpm
